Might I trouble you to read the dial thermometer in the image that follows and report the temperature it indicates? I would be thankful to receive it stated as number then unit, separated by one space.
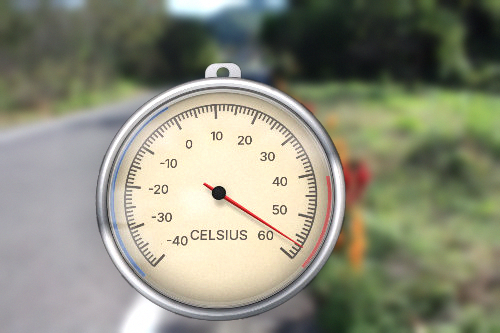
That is 57 °C
